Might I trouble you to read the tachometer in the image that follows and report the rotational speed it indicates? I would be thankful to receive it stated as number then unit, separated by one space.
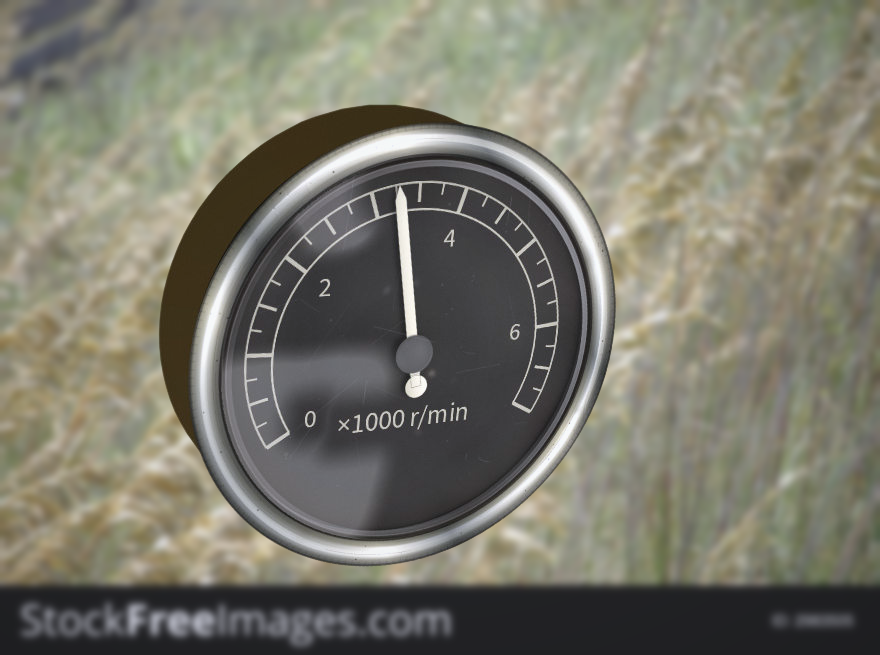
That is 3250 rpm
